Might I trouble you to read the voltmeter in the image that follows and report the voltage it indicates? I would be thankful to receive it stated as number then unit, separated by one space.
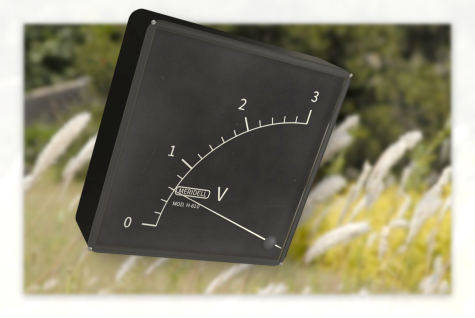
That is 0.6 V
